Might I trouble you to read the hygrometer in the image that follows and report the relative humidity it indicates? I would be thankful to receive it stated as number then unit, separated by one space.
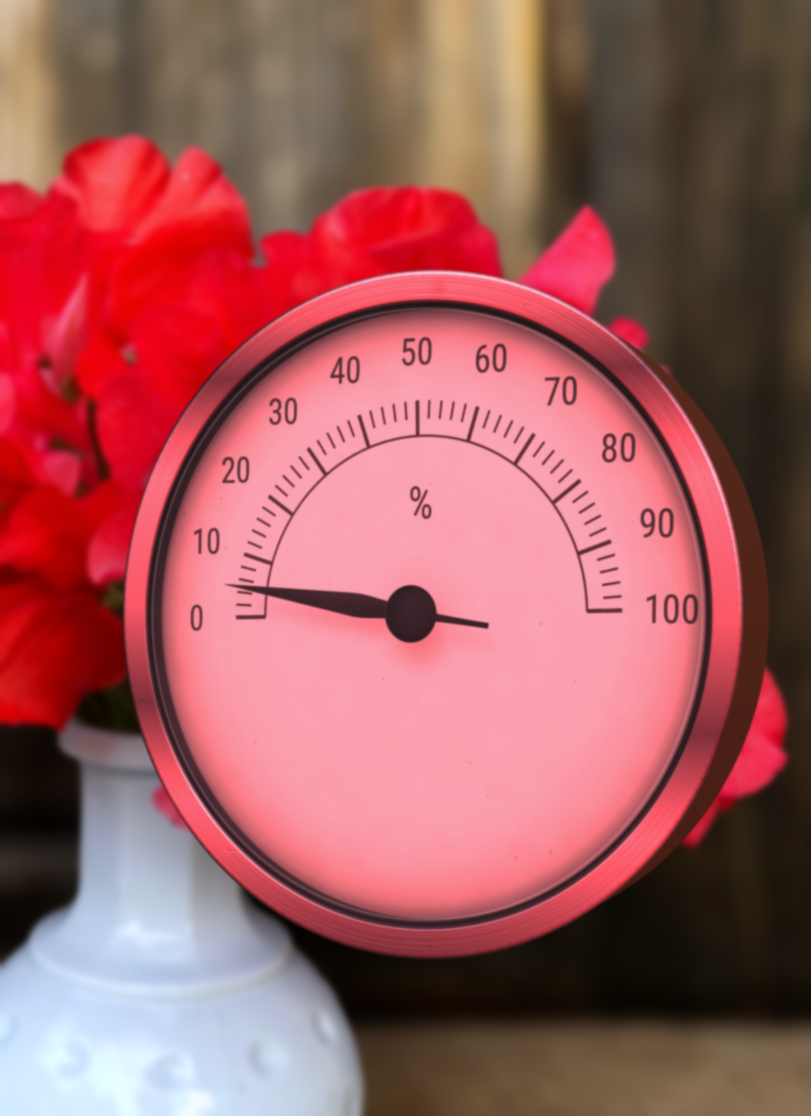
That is 5 %
